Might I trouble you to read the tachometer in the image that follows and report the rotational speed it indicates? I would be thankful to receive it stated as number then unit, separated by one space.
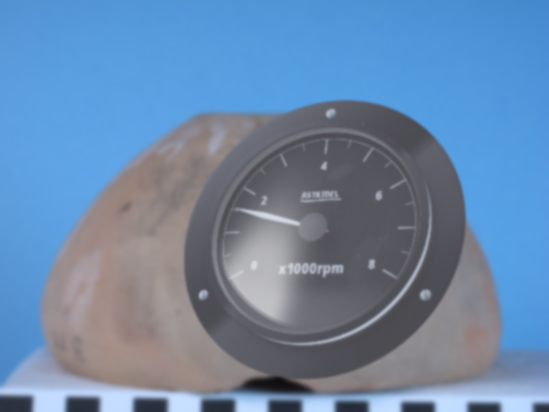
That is 1500 rpm
